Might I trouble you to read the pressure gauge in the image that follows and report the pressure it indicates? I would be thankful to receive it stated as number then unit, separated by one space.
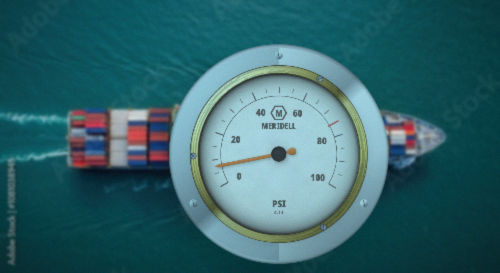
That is 7.5 psi
